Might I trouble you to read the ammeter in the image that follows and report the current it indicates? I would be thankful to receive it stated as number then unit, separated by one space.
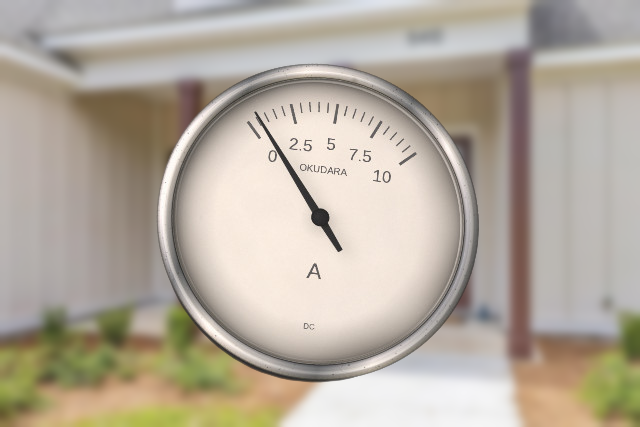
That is 0.5 A
